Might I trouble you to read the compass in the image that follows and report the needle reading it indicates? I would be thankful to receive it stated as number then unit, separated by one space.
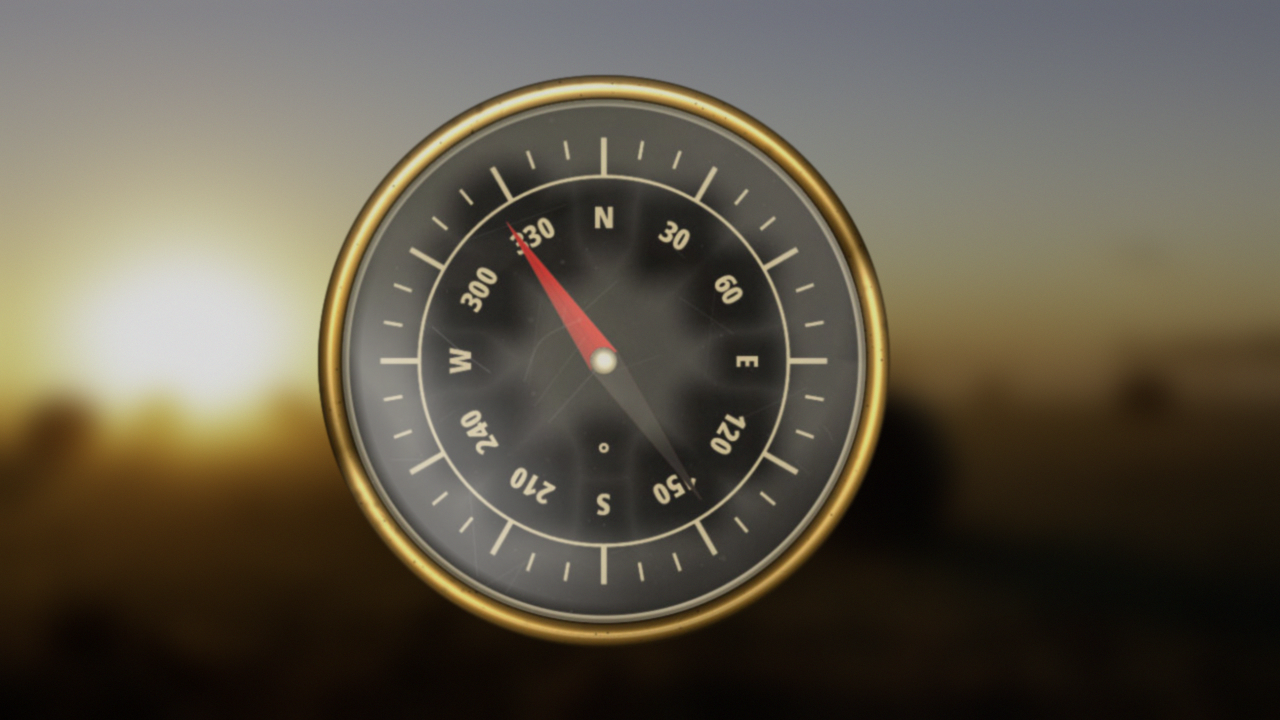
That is 325 °
